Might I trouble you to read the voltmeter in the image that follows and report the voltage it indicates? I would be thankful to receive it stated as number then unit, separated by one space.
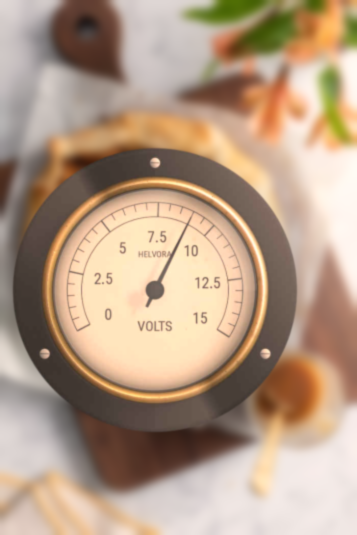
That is 9 V
